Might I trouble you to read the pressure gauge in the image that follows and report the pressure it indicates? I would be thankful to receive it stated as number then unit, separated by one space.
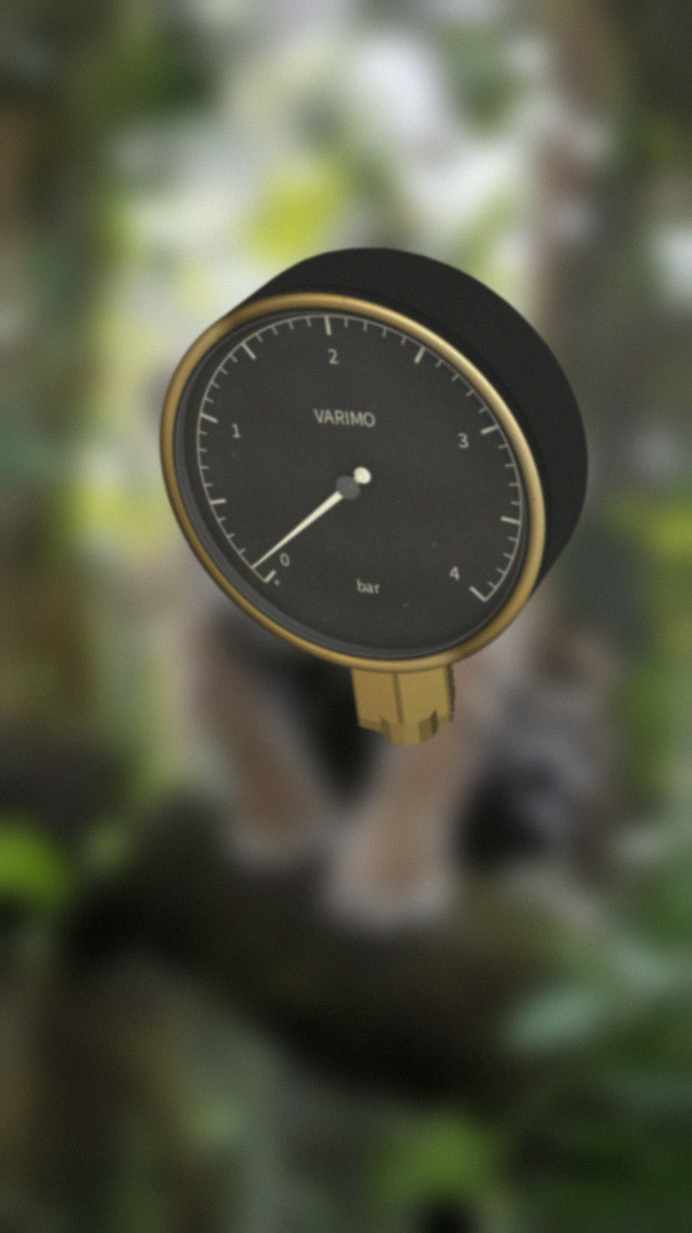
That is 0.1 bar
